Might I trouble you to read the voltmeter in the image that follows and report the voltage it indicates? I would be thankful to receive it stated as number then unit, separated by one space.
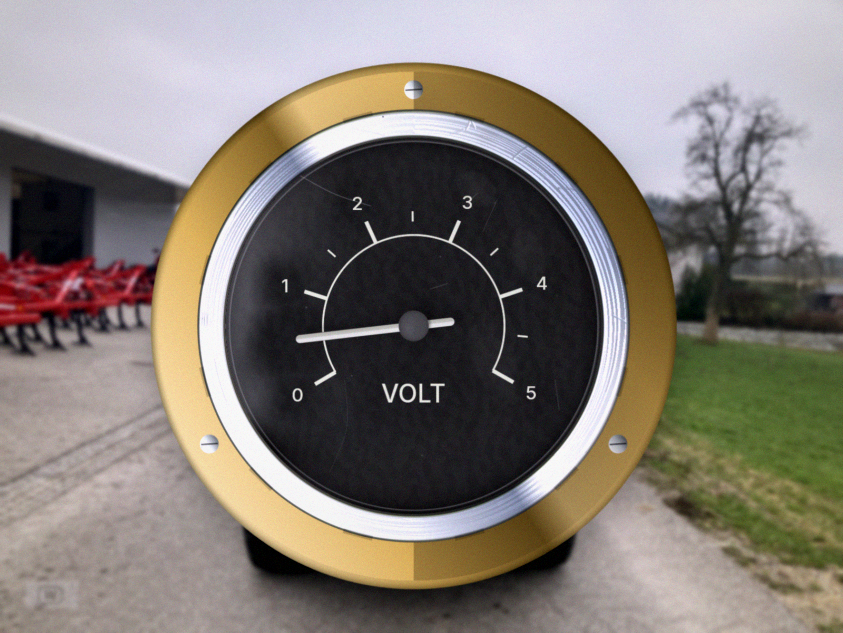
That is 0.5 V
